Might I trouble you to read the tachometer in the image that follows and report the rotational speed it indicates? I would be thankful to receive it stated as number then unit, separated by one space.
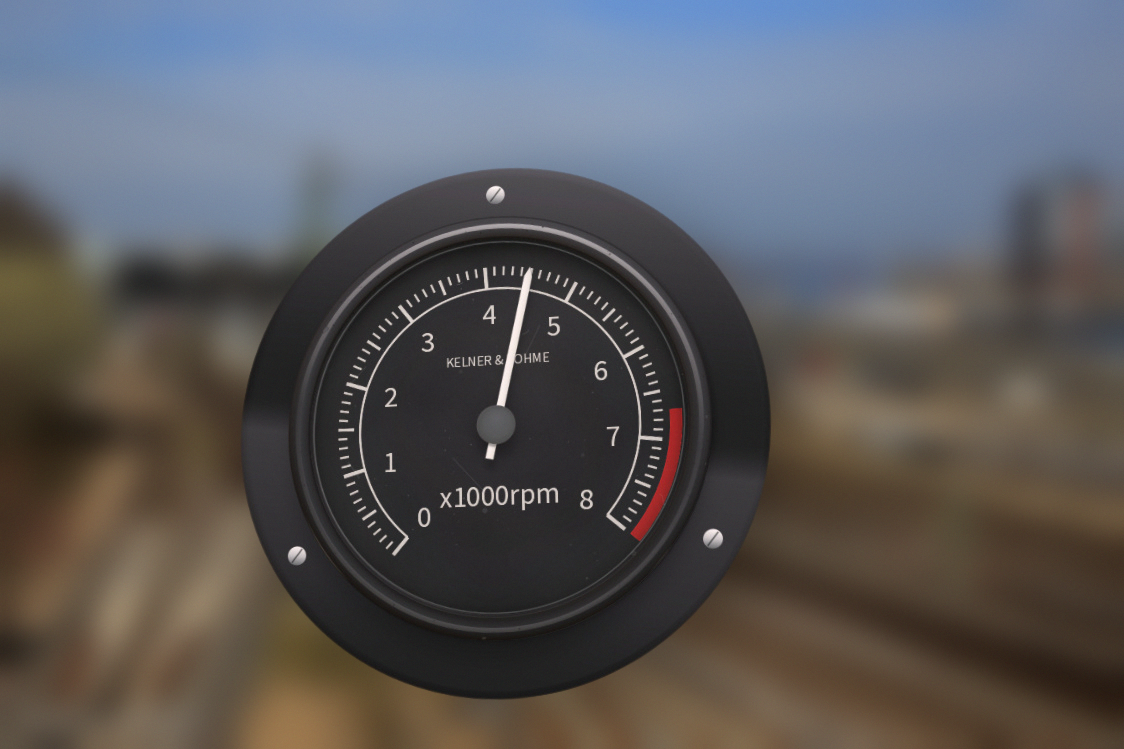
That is 4500 rpm
